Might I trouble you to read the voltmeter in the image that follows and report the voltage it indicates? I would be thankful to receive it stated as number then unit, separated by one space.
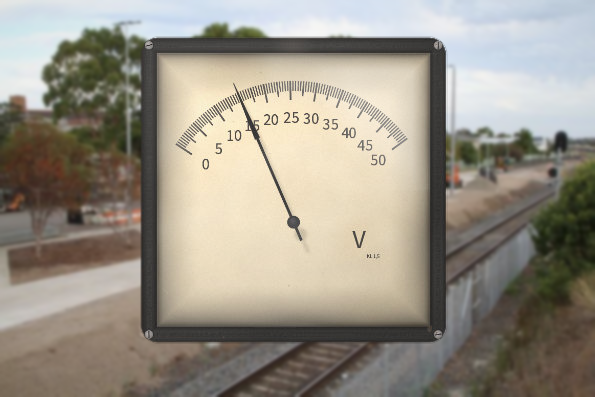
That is 15 V
